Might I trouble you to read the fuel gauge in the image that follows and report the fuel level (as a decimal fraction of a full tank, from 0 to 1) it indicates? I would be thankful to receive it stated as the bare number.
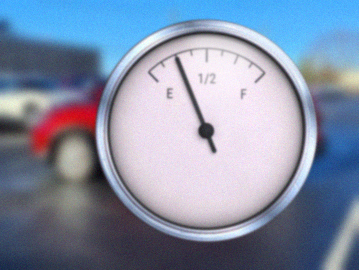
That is 0.25
